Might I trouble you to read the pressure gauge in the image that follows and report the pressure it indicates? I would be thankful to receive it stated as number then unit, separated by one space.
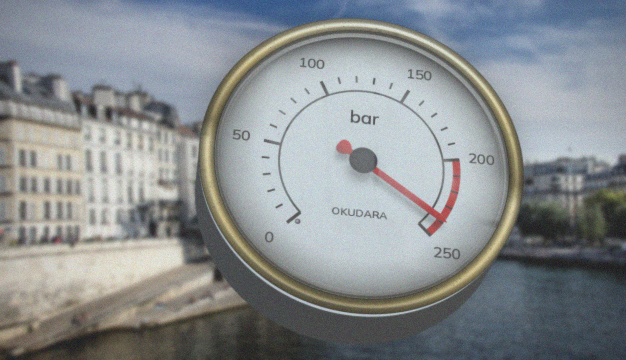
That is 240 bar
